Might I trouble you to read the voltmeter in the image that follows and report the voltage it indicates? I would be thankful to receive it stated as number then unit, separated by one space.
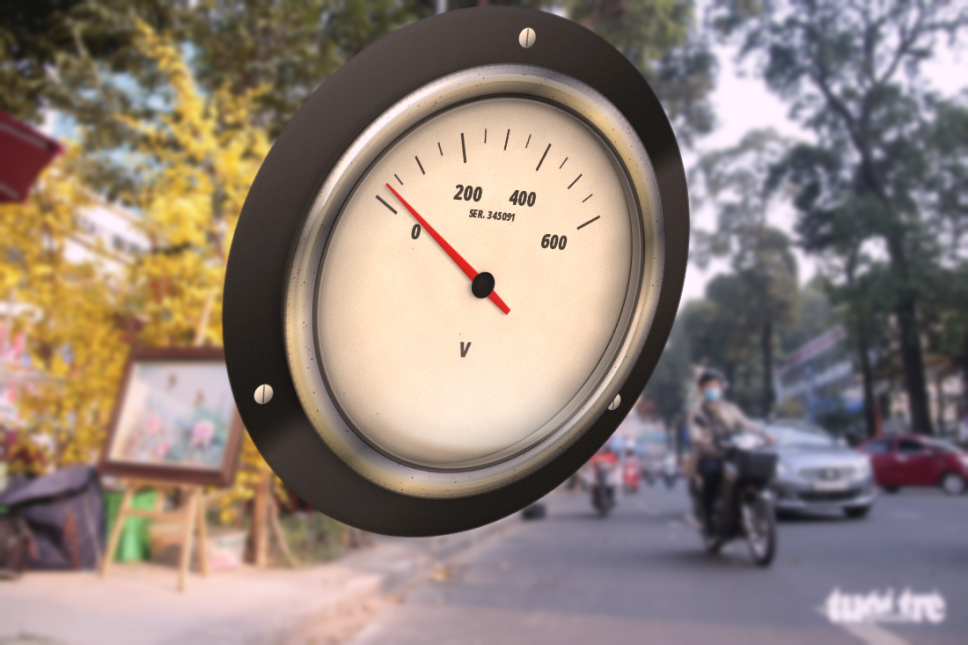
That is 25 V
